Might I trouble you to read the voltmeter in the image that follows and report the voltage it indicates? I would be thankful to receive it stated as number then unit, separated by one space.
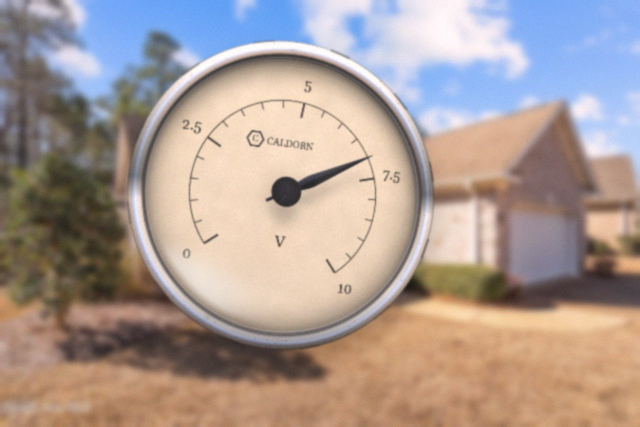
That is 7 V
